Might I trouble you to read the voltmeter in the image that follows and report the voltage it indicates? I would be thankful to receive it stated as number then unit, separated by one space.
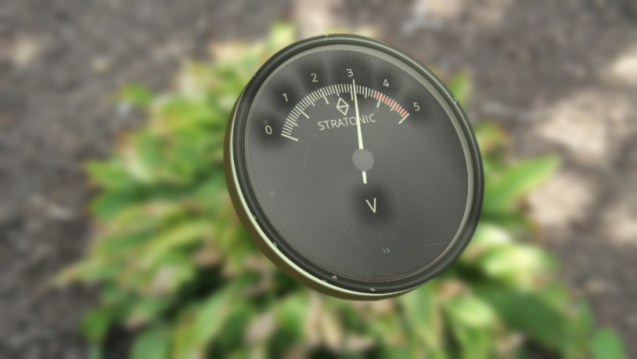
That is 3 V
